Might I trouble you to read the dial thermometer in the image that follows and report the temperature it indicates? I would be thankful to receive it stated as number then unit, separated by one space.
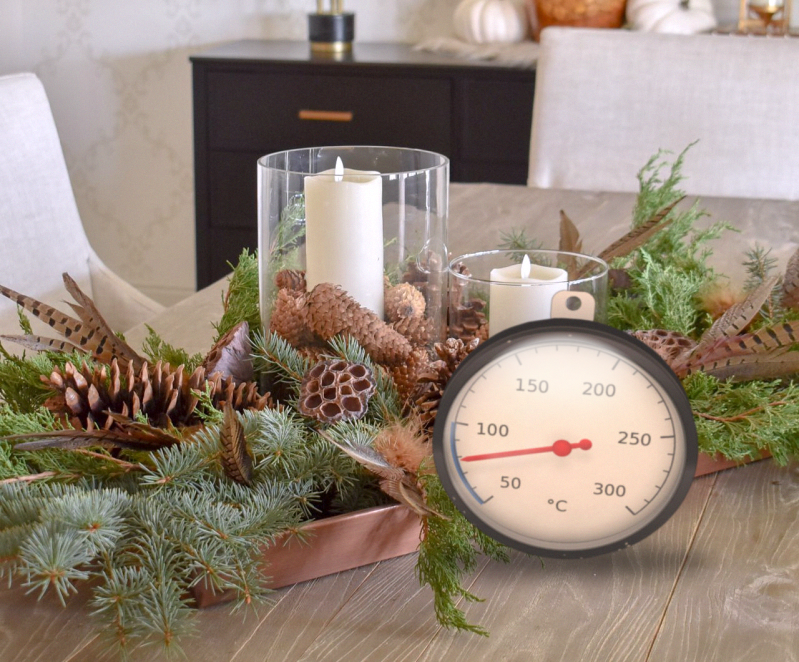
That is 80 °C
